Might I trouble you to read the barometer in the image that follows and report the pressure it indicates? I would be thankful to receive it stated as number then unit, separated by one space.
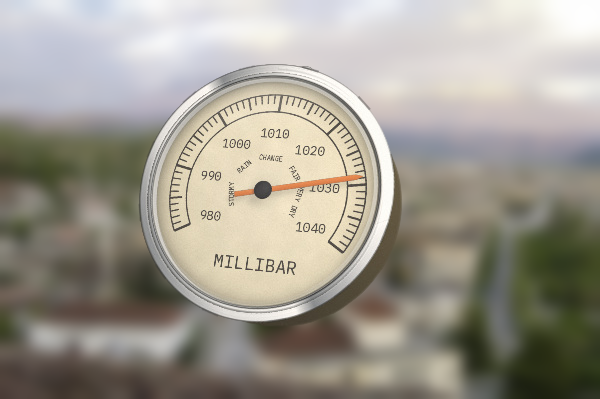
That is 1029 mbar
